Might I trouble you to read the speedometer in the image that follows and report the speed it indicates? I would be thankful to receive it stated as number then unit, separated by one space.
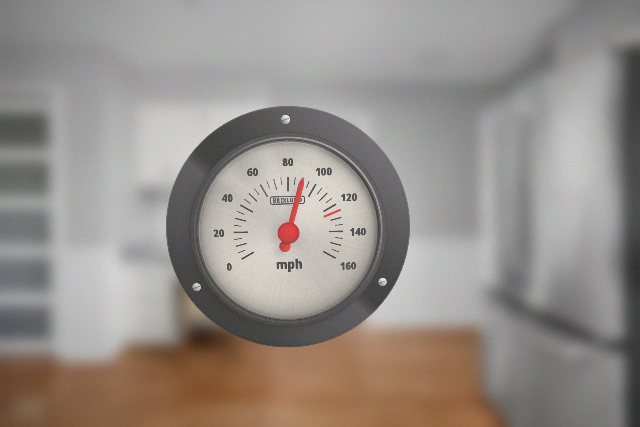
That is 90 mph
